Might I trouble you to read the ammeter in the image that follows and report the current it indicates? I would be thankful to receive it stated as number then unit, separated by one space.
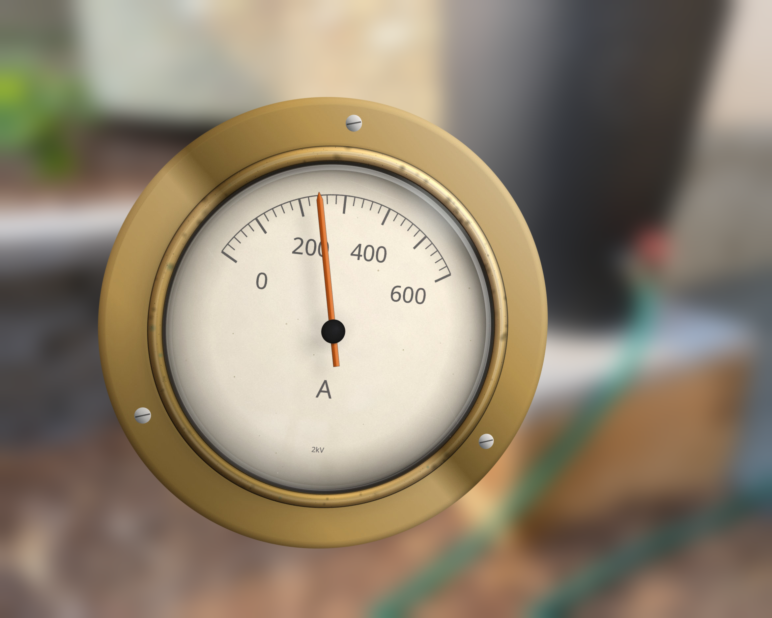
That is 240 A
